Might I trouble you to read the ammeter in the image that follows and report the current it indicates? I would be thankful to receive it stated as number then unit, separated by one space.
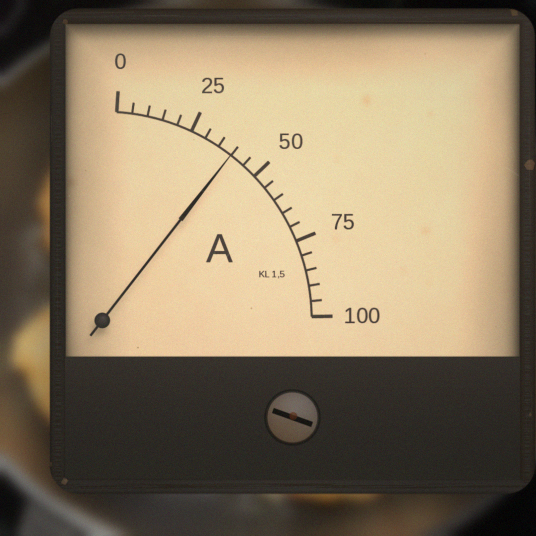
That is 40 A
